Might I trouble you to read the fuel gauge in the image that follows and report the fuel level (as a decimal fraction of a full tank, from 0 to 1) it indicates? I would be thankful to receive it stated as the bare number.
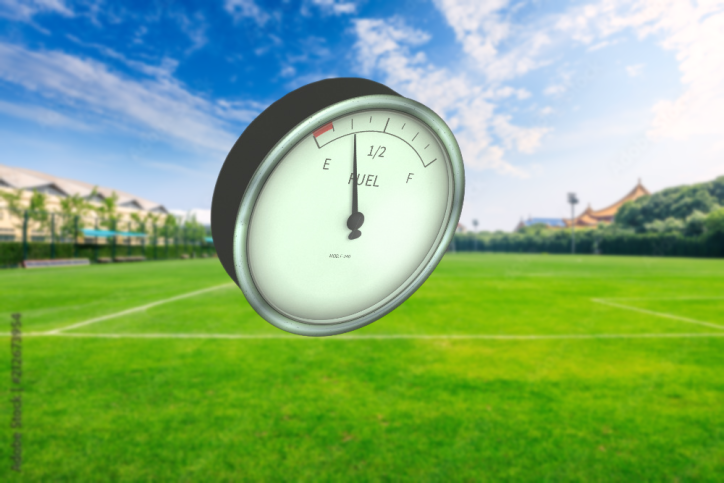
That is 0.25
